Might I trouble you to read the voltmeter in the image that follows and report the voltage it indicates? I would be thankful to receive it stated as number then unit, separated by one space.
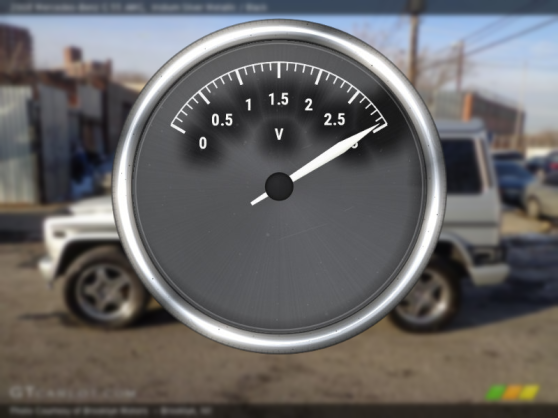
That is 2.95 V
